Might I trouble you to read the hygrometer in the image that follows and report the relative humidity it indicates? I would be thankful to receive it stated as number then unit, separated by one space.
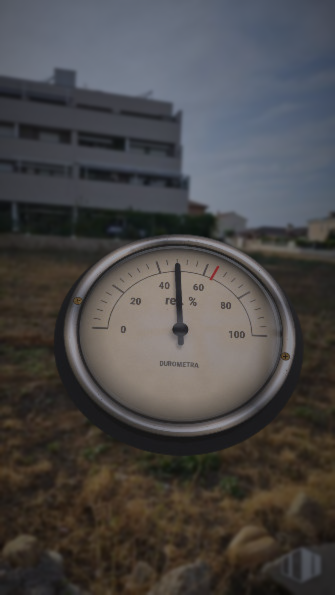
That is 48 %
